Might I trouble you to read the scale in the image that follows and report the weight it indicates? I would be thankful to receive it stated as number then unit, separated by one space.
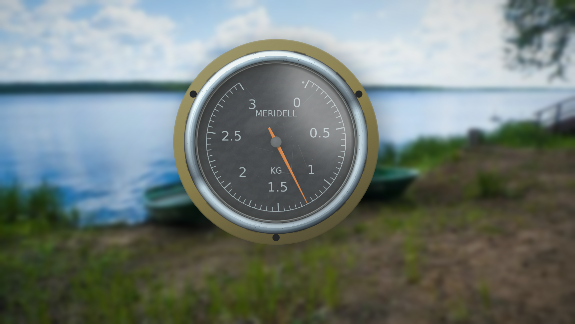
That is 1.25 kg
